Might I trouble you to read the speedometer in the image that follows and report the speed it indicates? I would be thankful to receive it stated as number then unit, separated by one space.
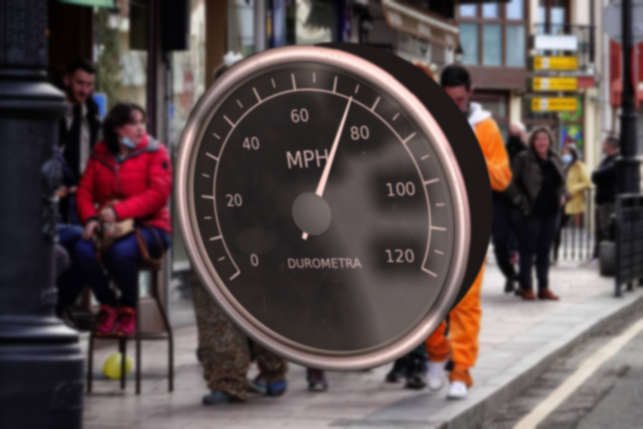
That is 75 mph
